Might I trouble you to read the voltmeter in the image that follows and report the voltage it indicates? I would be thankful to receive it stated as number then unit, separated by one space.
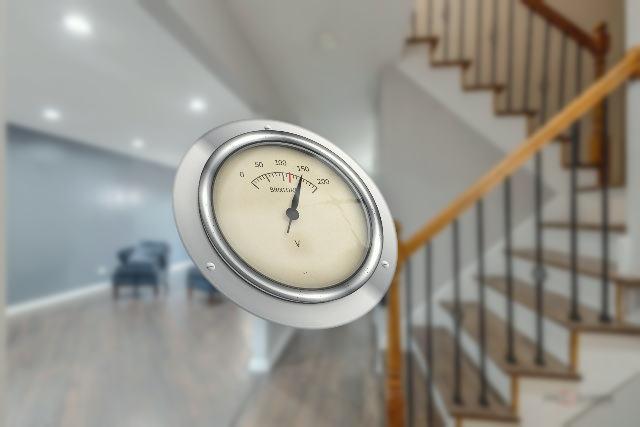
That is 150 V
